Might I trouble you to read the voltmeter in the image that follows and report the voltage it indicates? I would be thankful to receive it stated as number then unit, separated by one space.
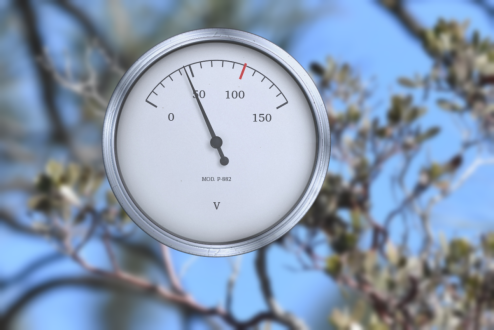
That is 45 V
